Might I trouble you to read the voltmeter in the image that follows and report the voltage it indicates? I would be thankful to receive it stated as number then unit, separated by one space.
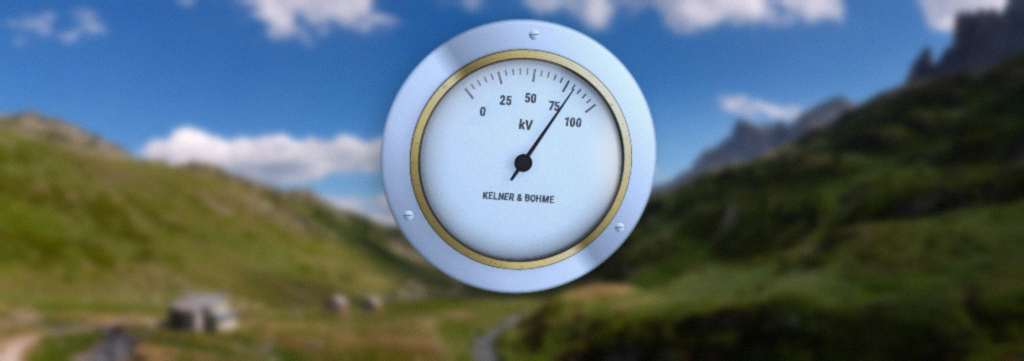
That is 80 kV
